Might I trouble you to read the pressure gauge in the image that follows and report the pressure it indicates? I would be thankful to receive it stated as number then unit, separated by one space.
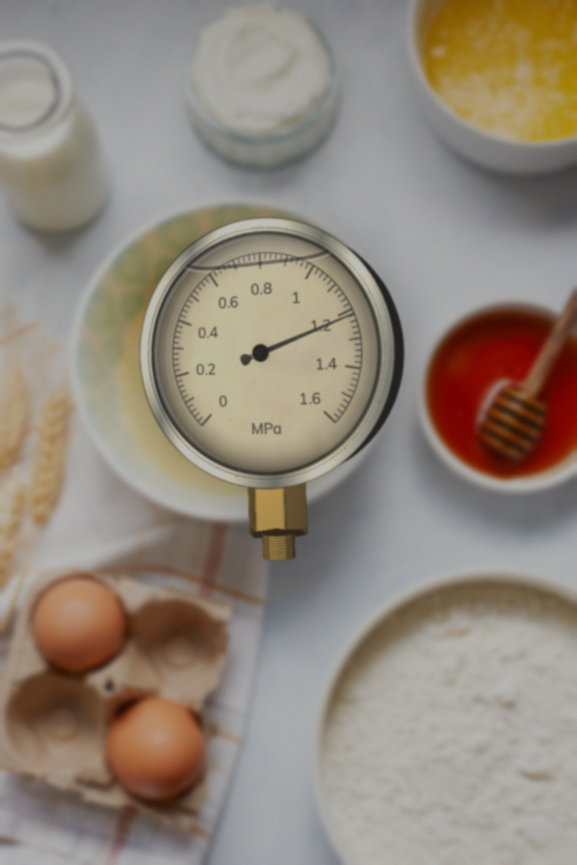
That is 1.22 MPa
